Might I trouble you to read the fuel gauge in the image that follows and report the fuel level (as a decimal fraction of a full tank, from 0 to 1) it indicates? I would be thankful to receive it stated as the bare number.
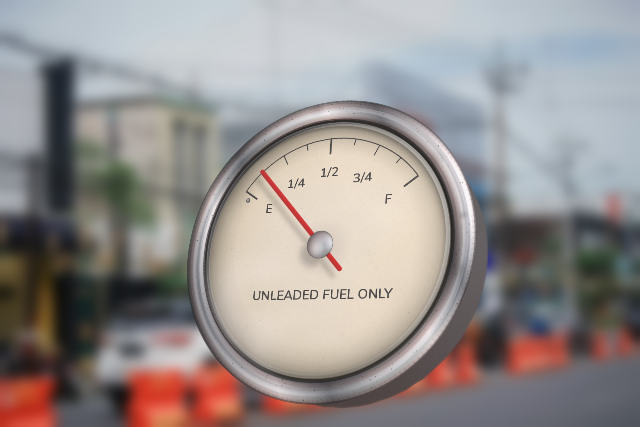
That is 0.125
